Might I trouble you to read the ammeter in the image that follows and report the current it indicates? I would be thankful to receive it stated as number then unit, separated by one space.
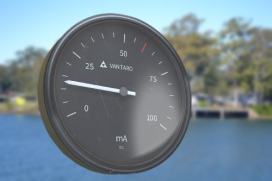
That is 12.5 mA
